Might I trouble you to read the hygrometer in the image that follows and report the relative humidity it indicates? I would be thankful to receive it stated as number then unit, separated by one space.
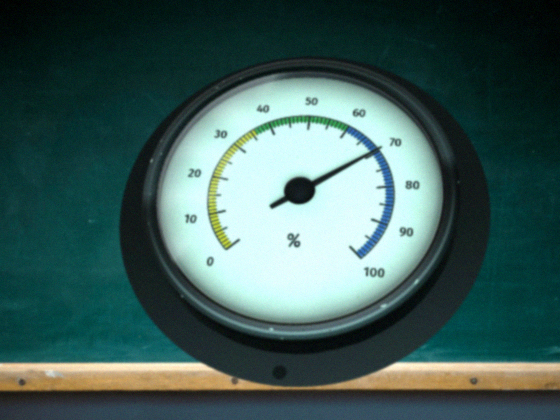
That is 70 %
